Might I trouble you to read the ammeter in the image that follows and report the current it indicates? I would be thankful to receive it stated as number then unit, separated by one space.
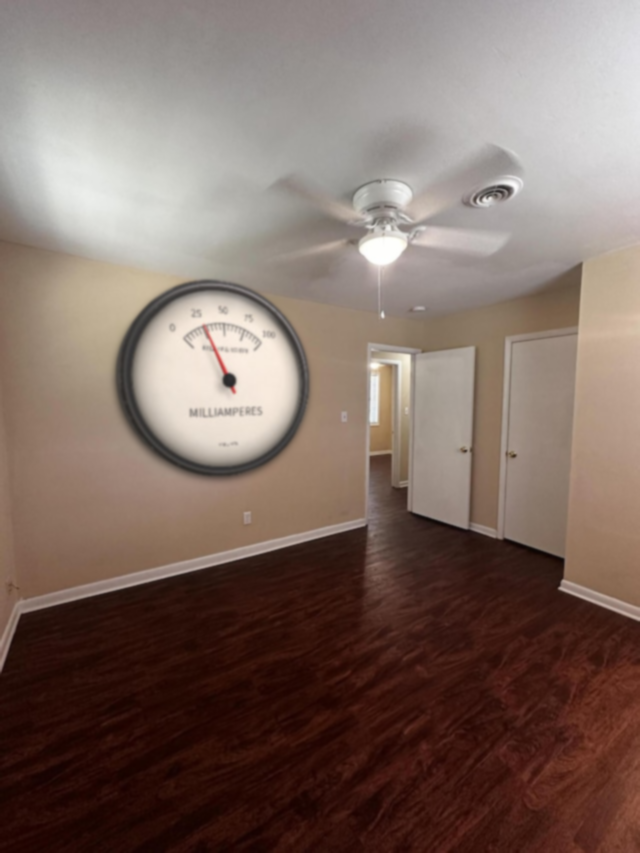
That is 25 mA
